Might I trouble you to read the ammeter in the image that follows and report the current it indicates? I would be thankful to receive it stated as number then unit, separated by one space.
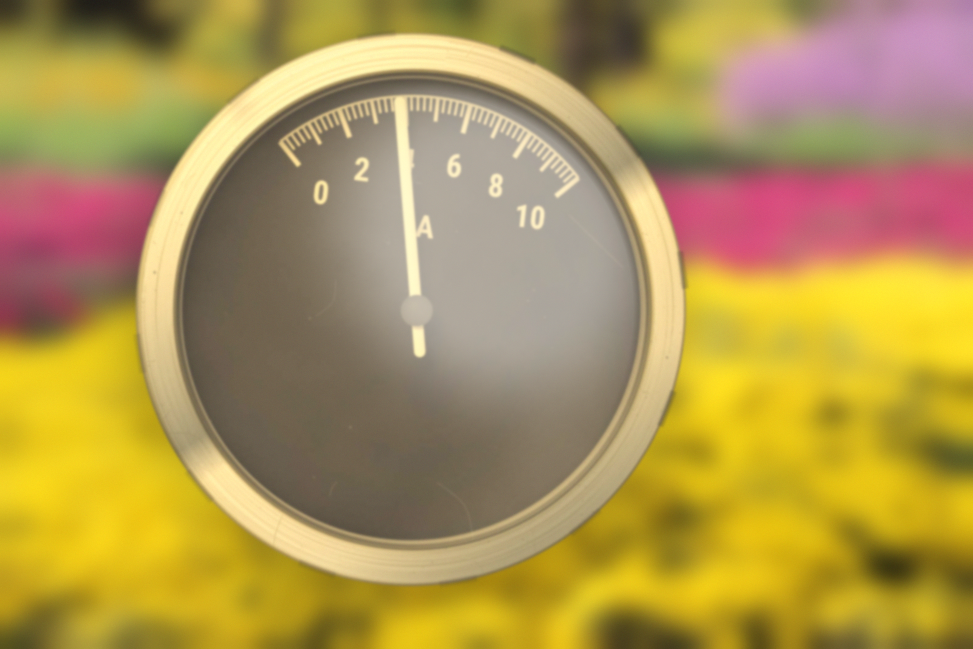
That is 3.8 A
